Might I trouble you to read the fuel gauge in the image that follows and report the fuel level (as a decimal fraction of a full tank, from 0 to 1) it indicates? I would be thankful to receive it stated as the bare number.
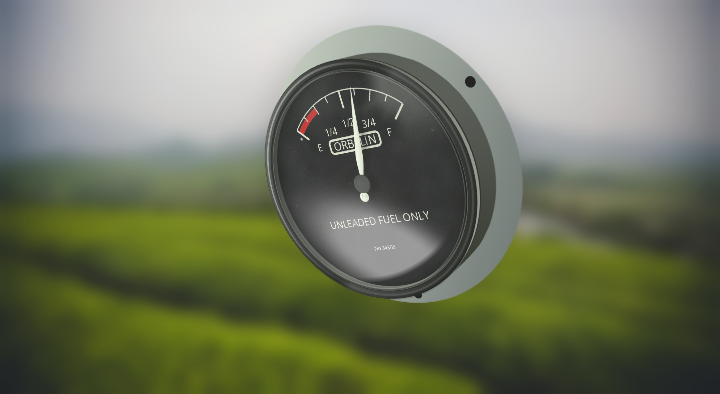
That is 0.625
